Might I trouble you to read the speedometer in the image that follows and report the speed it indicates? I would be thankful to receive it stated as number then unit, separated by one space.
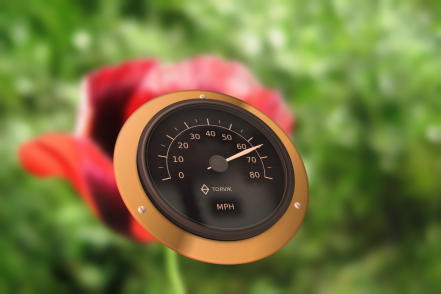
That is 65 mph
